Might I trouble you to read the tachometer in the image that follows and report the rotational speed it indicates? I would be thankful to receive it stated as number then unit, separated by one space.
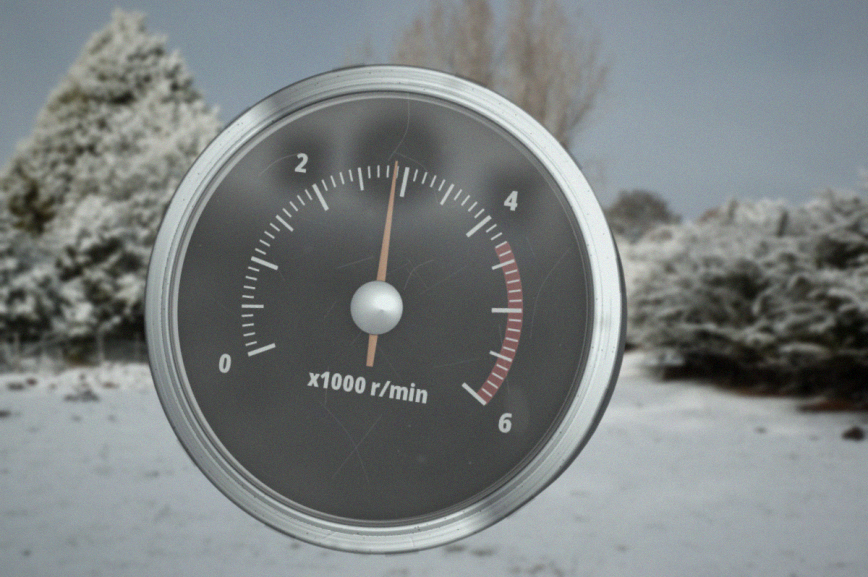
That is 2900 rpm
